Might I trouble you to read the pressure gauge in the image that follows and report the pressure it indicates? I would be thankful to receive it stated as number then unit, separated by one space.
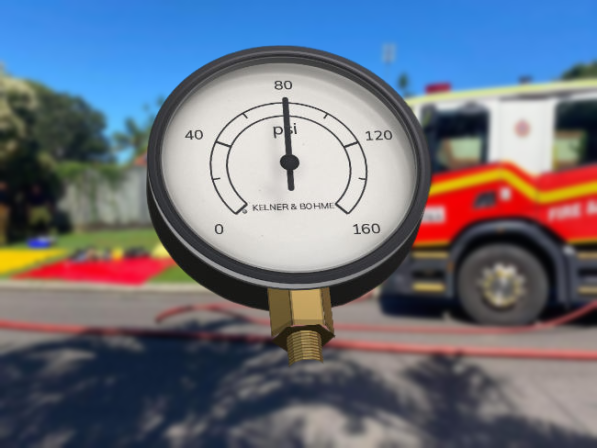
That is 80 psi
